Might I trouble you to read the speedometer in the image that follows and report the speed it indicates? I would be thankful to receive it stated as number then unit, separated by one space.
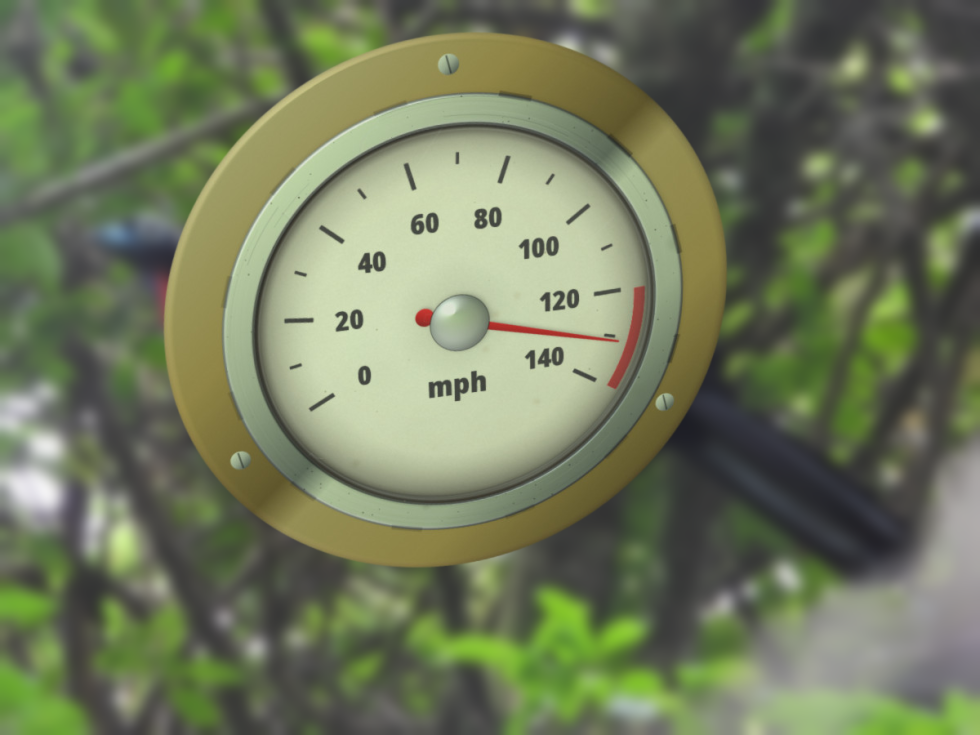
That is 130 mph
